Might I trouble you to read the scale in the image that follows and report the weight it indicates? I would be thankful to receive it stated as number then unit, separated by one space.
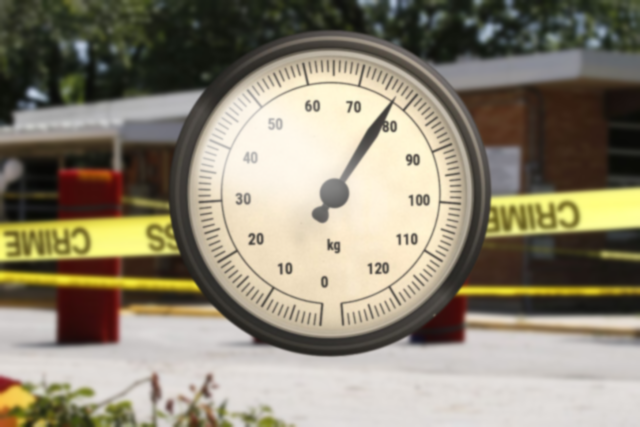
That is 77 kg
